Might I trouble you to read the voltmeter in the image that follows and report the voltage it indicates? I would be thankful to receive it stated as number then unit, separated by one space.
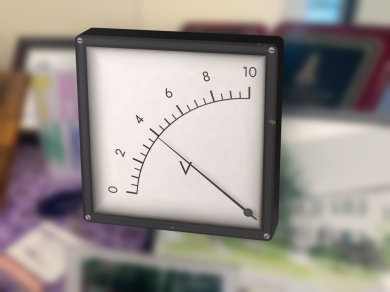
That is 4 V
